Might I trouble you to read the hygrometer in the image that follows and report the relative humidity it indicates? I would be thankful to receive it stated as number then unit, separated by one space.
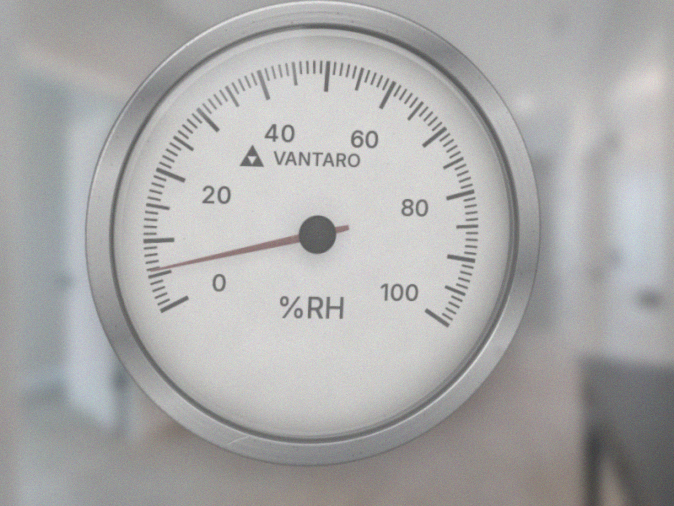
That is 6 %
